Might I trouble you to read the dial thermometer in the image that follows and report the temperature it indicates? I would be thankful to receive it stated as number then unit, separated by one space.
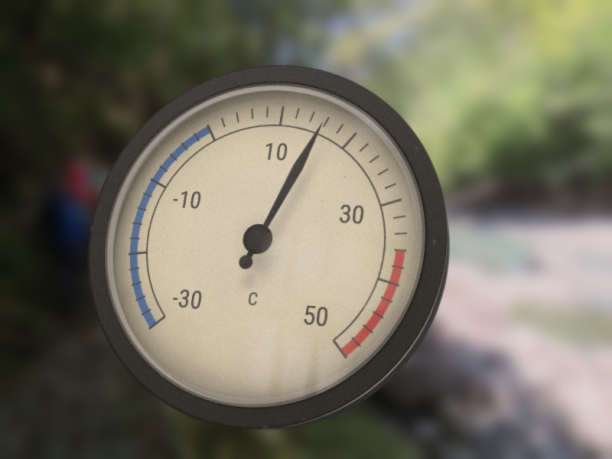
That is 16 °C
